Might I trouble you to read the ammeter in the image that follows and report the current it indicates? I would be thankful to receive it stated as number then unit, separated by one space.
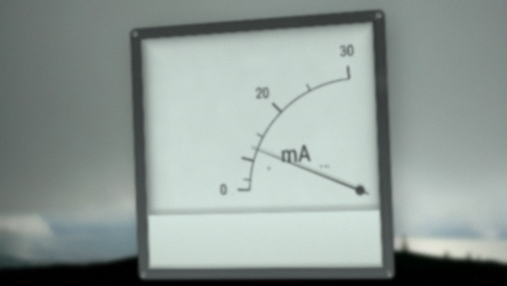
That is 12.5 mA
